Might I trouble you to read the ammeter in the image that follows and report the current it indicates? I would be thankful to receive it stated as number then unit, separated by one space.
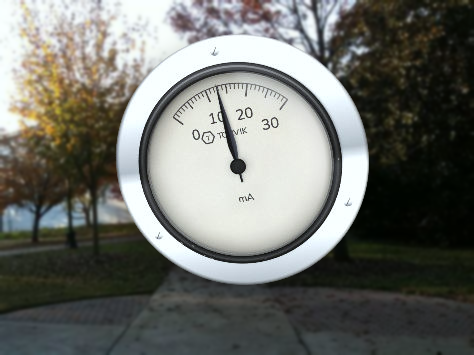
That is 13 mA
